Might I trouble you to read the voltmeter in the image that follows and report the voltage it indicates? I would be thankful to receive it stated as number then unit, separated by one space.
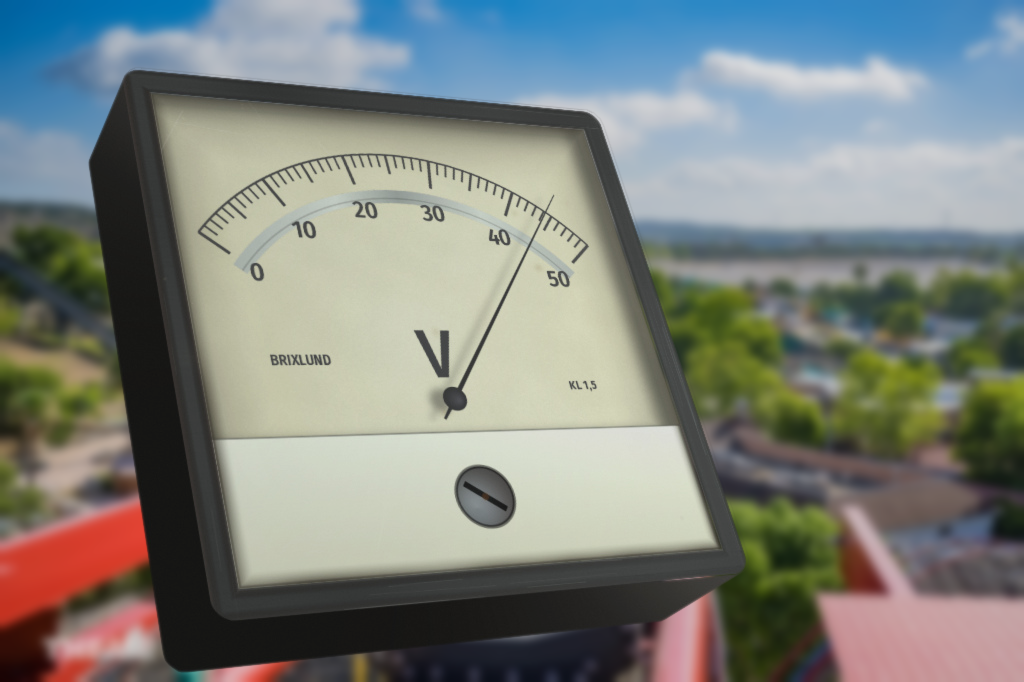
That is 44 V
